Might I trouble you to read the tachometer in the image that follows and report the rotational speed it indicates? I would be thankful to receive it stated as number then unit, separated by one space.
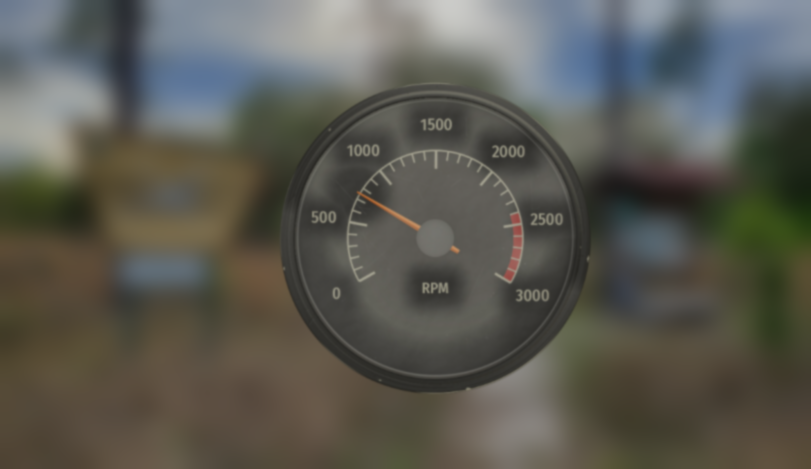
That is 750 rpm
